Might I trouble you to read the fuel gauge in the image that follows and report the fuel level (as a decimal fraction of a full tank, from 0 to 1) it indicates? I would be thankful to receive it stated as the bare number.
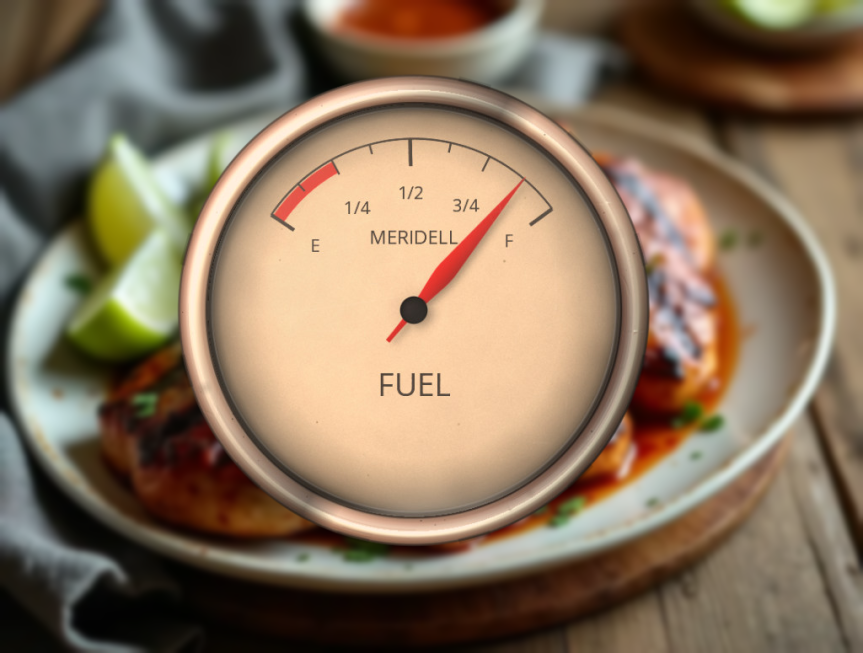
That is 0.875
